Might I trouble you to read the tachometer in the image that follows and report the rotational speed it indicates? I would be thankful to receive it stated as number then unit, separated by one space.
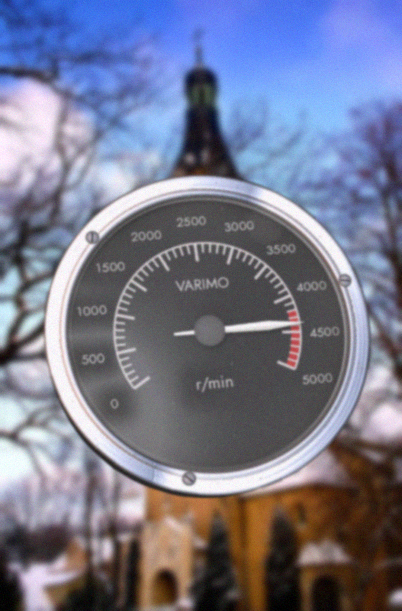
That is 4400 rpm
